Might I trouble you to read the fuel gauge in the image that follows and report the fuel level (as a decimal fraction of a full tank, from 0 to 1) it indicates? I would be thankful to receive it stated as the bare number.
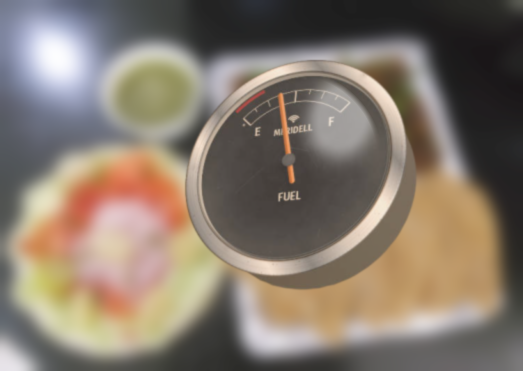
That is 0.375
